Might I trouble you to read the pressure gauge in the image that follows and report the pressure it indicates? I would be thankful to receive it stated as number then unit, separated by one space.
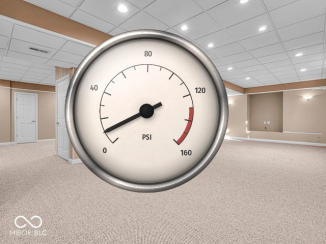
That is 10 psi
